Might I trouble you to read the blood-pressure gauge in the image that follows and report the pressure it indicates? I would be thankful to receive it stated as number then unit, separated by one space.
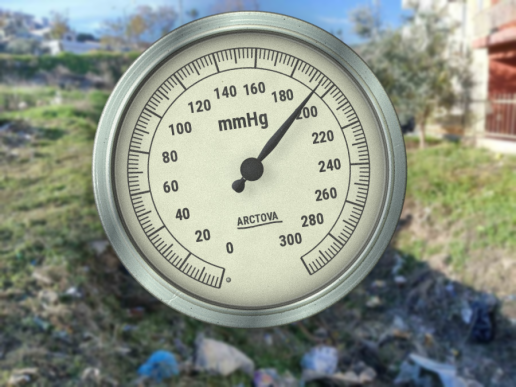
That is 194 mmHg
